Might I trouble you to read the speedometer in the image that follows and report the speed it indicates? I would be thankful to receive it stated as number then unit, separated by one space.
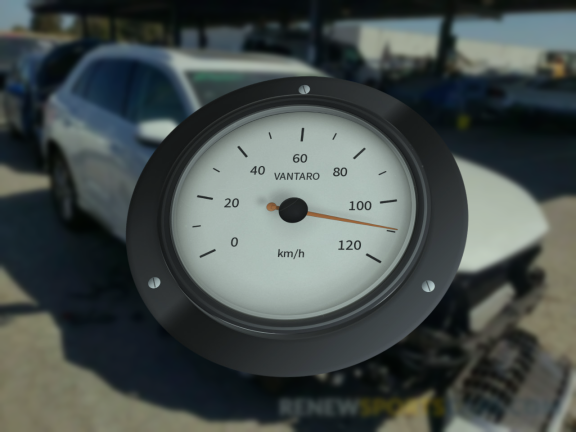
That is 110 km/h
